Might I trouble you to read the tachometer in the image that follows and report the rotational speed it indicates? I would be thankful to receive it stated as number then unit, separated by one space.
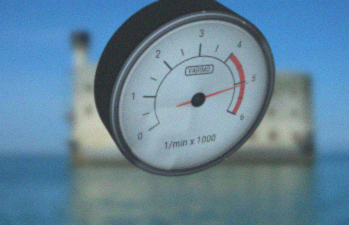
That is 5000 rpm
